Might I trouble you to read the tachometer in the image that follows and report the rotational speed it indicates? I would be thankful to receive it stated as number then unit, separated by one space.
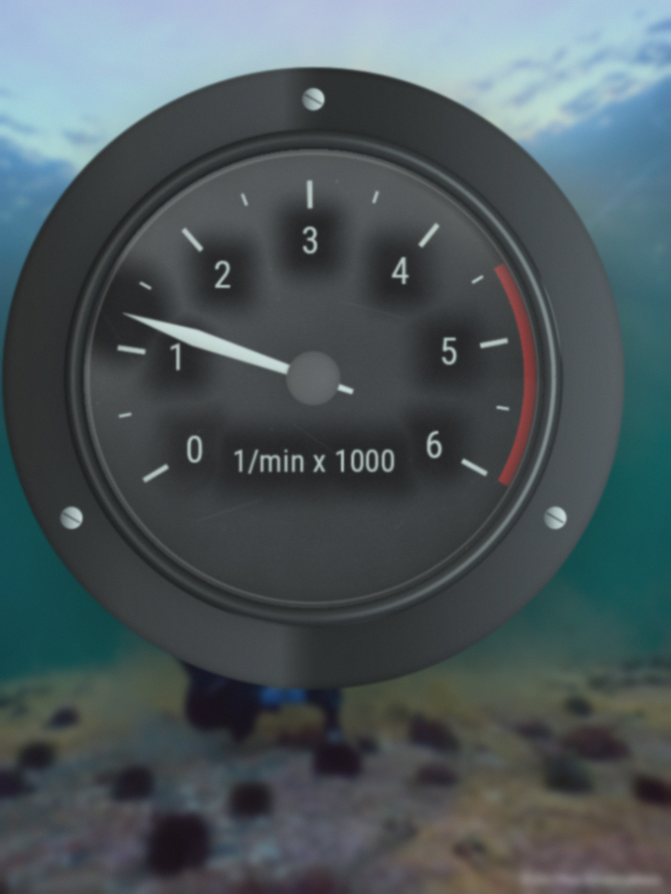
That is 1250 rpm
